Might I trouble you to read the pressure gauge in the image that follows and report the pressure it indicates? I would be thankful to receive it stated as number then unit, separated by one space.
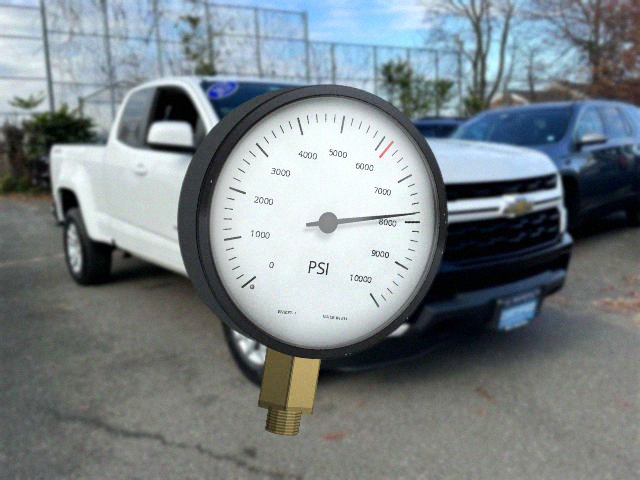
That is 7800 psi
